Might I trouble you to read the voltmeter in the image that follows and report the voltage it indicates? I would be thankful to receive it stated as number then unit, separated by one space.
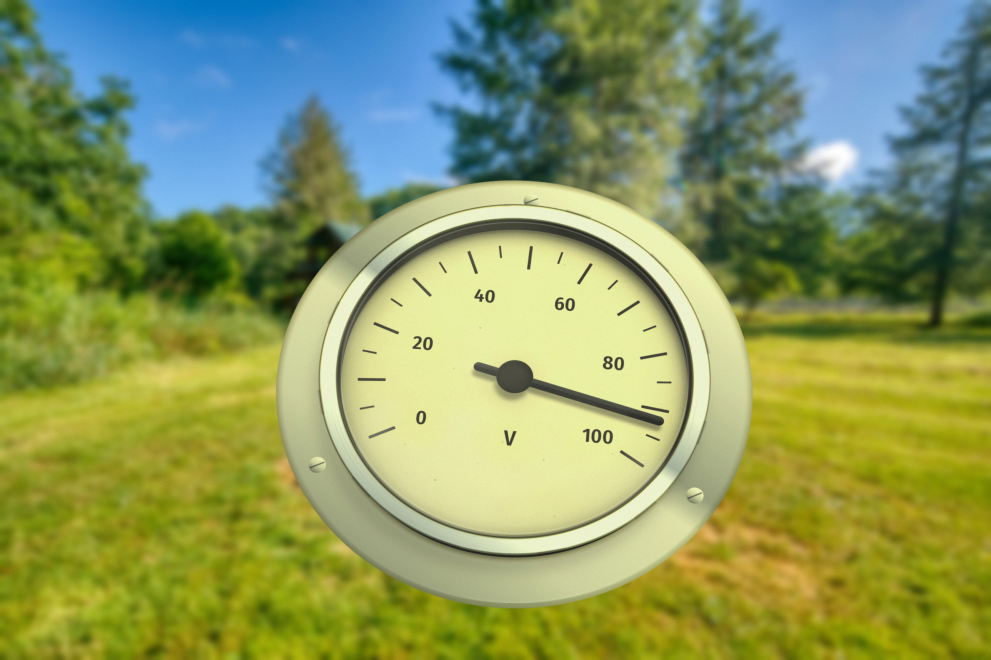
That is 92.5 V
